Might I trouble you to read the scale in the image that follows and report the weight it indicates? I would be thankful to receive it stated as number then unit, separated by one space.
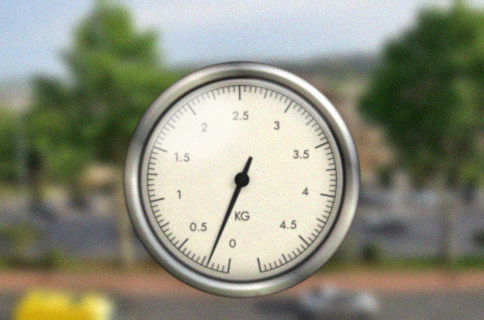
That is 0.2 kg
